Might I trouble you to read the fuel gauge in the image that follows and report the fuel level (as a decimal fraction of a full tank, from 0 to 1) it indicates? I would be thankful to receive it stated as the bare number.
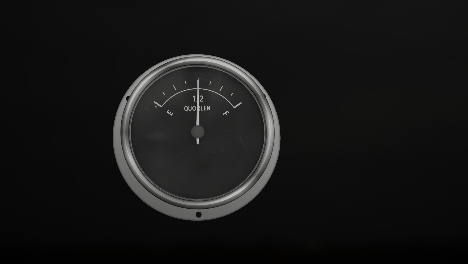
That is 0.5
